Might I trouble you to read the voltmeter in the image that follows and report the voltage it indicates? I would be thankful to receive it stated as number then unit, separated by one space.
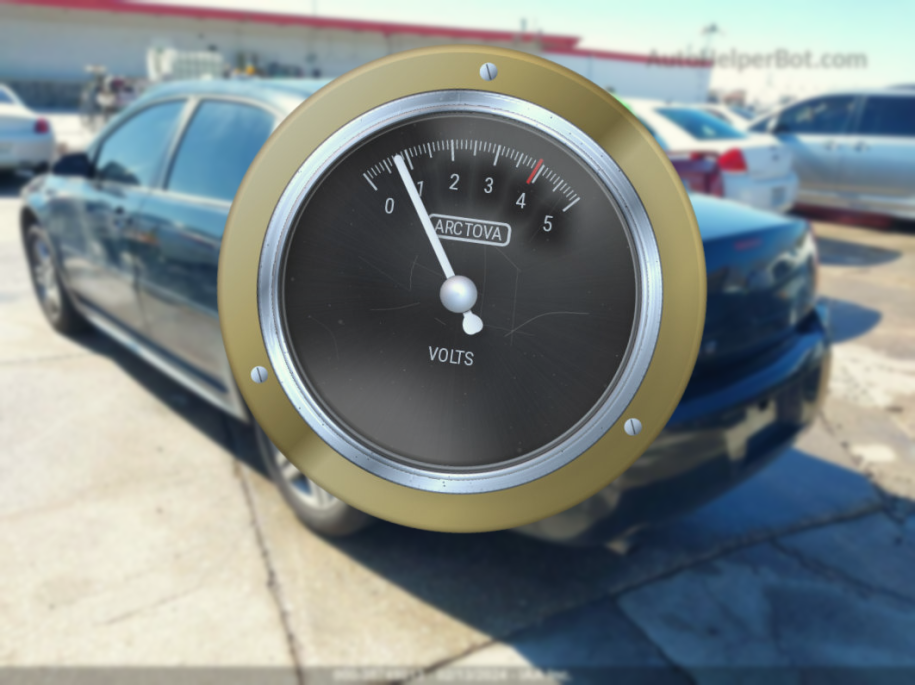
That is 0.8 V
